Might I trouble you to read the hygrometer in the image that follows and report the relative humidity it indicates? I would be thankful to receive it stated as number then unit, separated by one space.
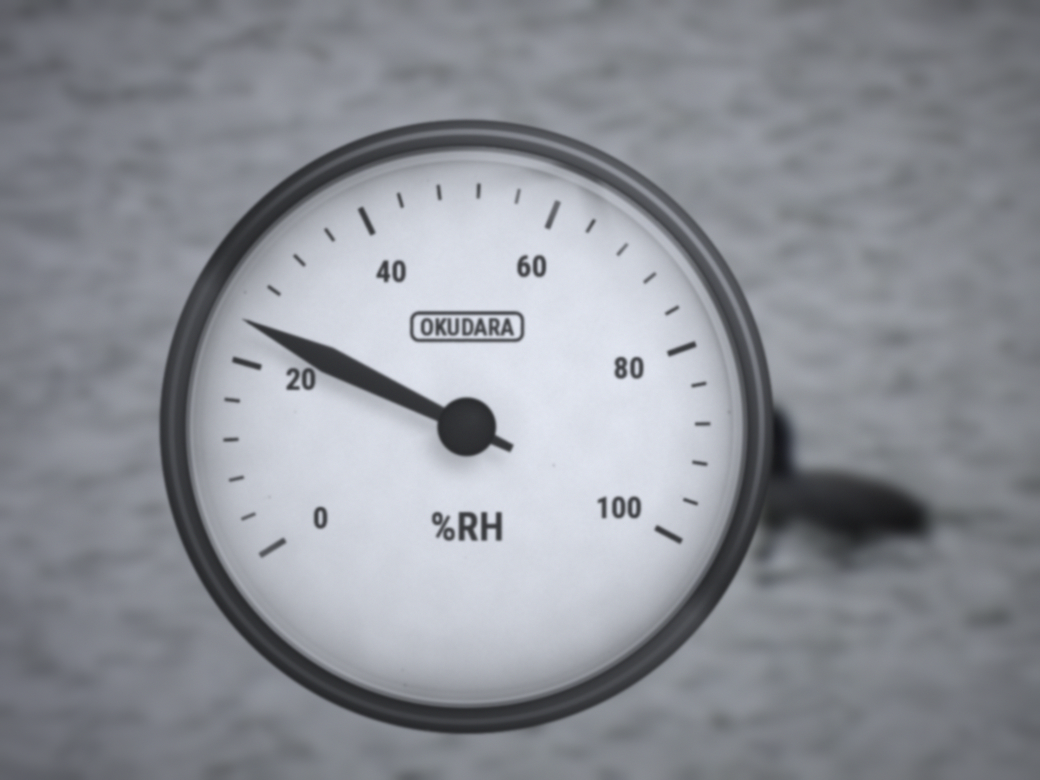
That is 24 %
